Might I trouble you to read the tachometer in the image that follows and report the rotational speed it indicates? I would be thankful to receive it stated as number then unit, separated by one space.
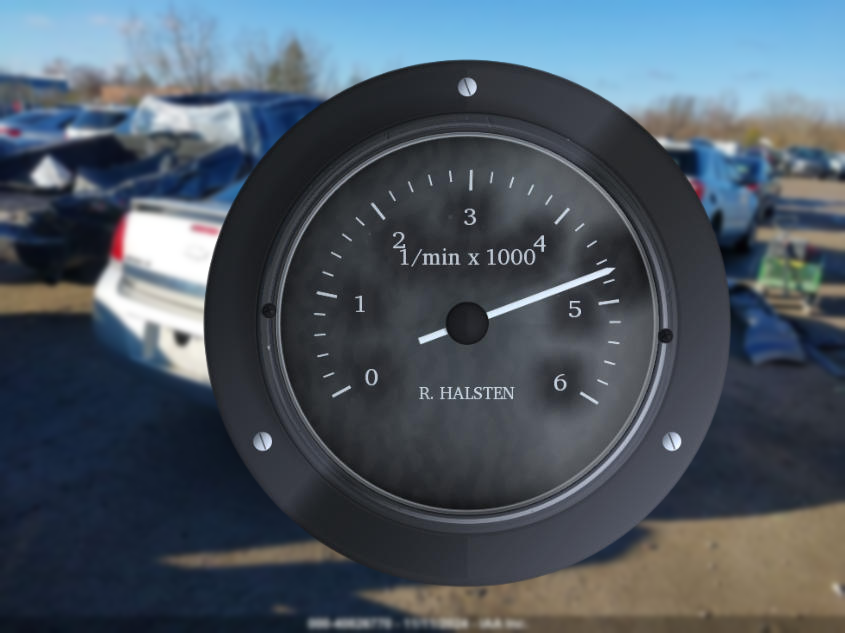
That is 4700 rpm
